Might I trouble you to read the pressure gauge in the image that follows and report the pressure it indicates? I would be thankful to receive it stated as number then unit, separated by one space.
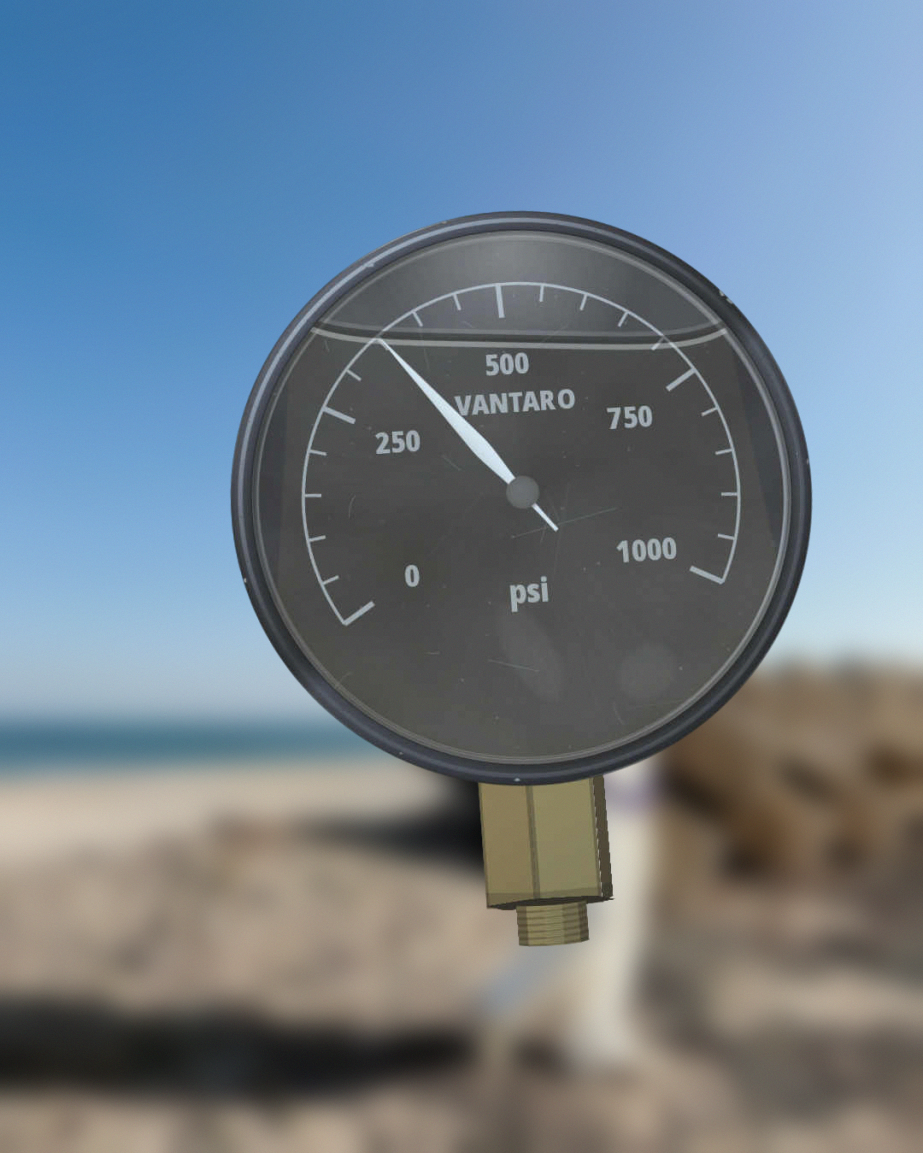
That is 350 psi
